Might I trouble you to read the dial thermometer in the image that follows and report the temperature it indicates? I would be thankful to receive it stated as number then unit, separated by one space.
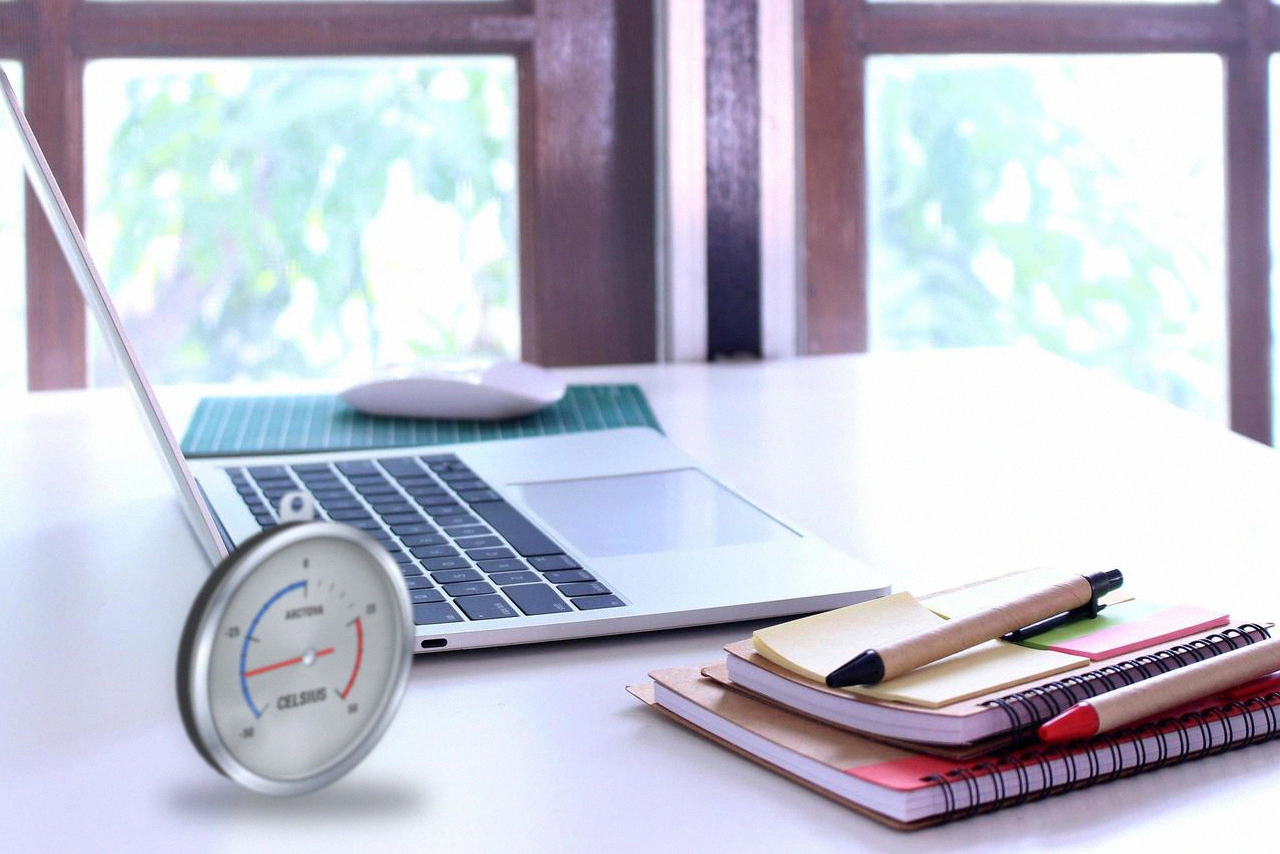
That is -35 °C
